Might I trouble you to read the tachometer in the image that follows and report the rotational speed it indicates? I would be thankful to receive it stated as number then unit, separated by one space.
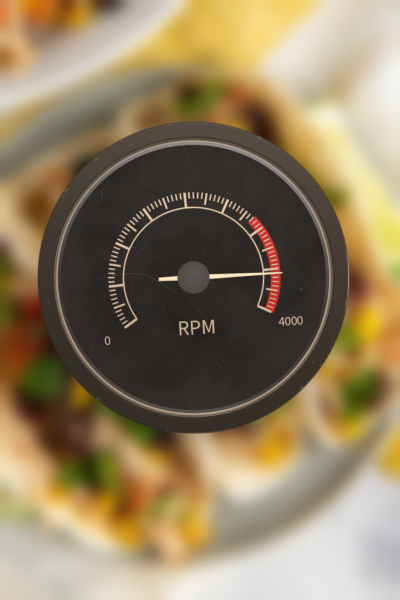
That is 3550 rpm
